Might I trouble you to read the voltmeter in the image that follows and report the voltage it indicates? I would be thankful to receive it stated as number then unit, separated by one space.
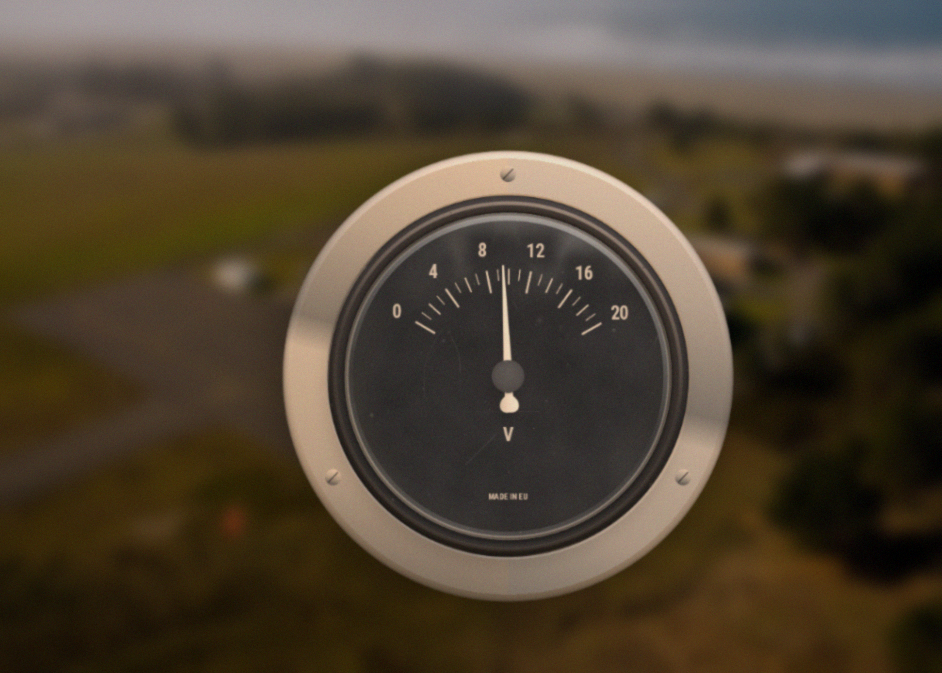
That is 9.5 V
